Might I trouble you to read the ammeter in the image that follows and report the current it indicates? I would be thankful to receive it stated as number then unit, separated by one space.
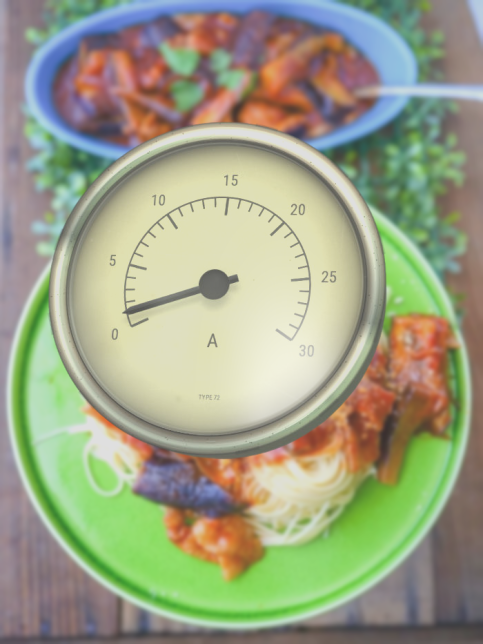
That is 1 A
